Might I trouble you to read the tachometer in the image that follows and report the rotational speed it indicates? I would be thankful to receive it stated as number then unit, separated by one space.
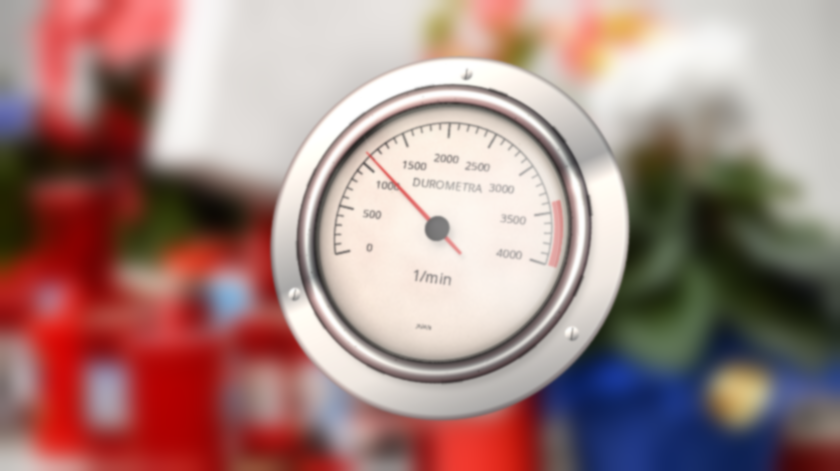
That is 1100 rpm
